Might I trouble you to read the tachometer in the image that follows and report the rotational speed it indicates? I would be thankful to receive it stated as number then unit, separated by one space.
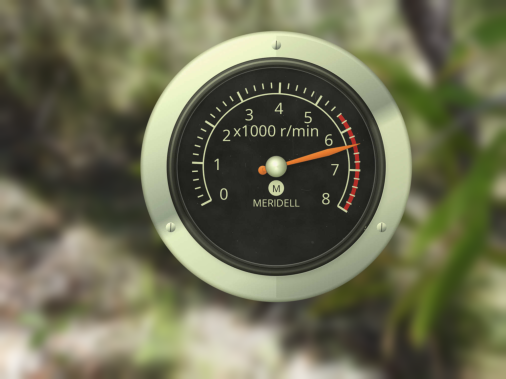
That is 6400 rpm
